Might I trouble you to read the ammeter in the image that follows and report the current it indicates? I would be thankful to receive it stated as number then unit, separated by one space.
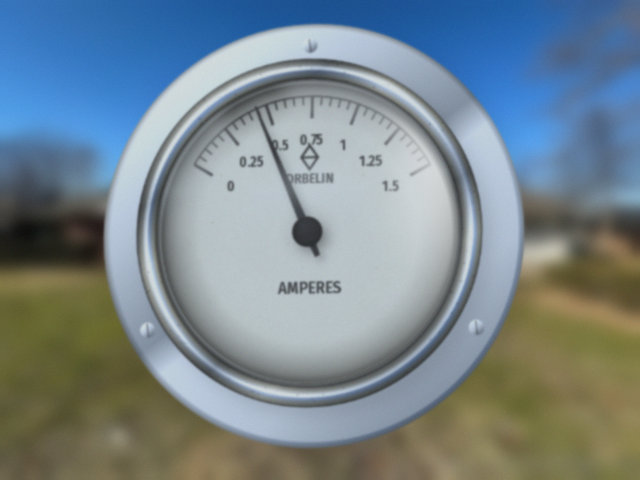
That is 0.45 A
